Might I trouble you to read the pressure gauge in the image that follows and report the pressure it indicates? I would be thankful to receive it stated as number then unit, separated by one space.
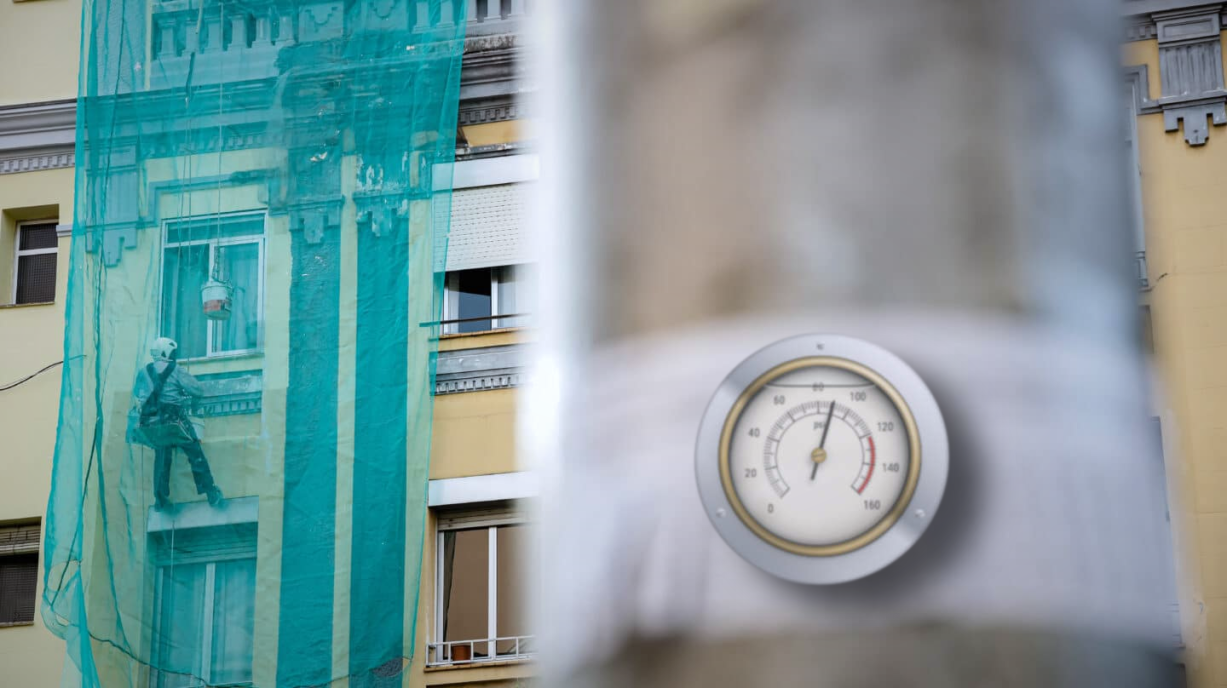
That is 90 psi
